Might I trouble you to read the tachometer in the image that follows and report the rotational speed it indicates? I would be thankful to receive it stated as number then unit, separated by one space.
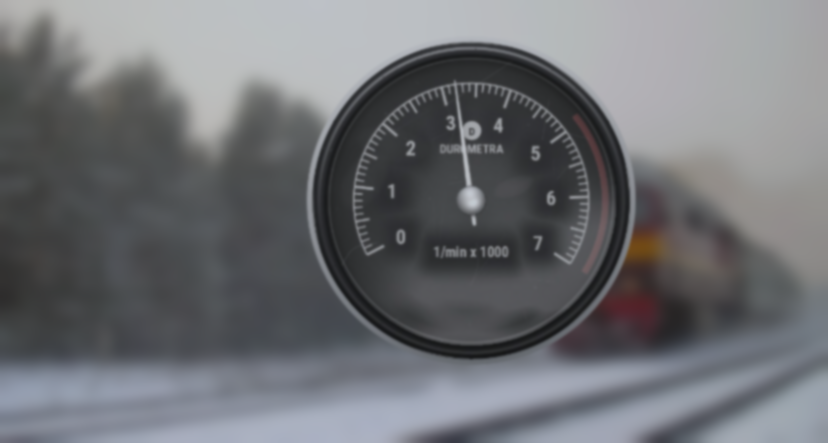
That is 3200 rpm
